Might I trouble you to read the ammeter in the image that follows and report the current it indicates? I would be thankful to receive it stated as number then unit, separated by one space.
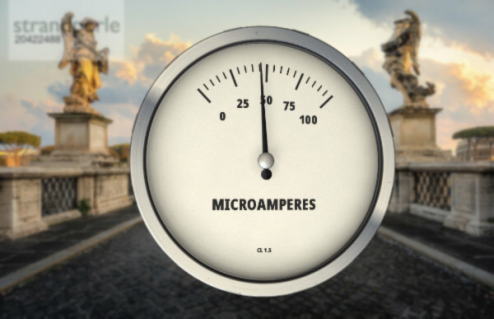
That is 45 µA
